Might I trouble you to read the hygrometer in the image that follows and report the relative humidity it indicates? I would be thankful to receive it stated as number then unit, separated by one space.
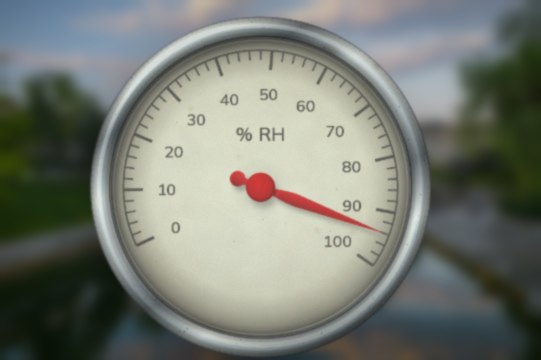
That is 94 %
